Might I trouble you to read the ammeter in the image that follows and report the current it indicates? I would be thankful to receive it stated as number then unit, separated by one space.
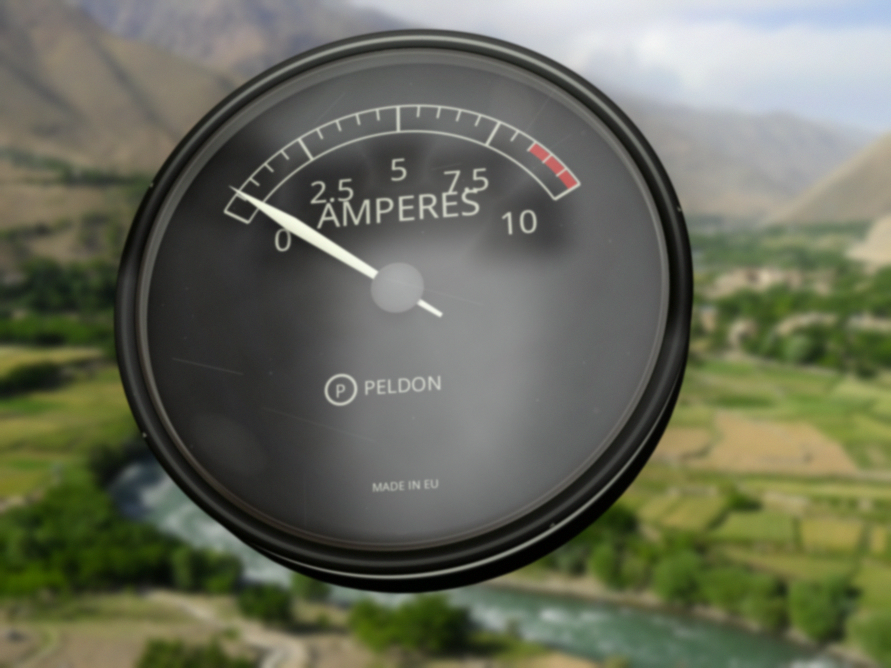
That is 0.5 A
